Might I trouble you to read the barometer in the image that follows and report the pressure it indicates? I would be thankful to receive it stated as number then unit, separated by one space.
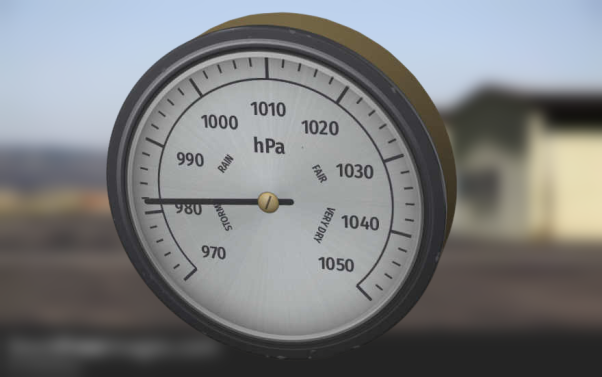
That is 982 hPa
